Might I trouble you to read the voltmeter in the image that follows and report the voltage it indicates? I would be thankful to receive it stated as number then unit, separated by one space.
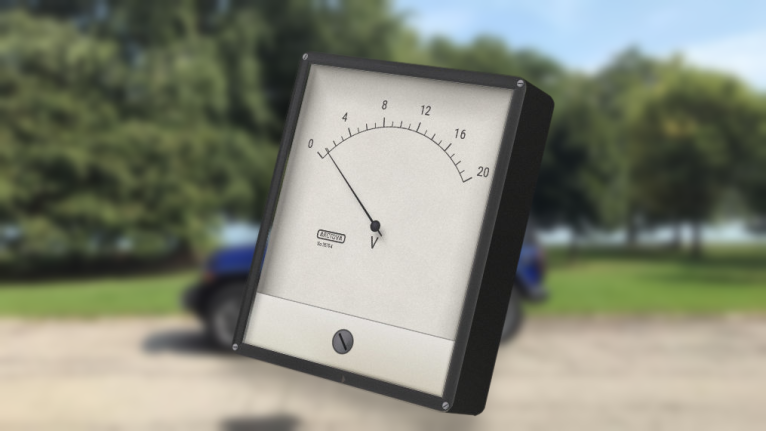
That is 1 V
